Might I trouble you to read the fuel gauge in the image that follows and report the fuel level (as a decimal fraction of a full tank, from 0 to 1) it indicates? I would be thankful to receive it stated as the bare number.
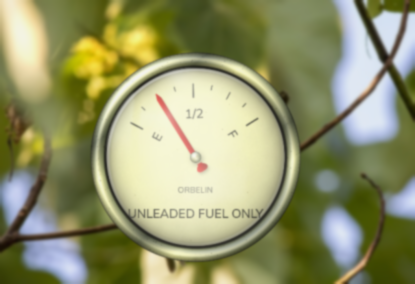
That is 0.25
